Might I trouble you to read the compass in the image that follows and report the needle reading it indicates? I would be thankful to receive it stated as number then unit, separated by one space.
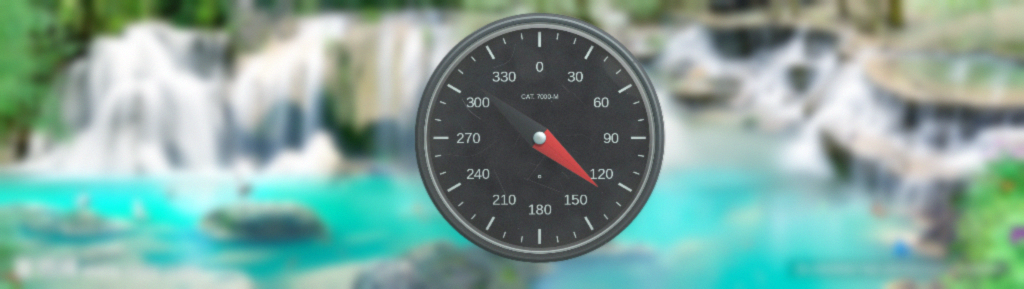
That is 130 °
